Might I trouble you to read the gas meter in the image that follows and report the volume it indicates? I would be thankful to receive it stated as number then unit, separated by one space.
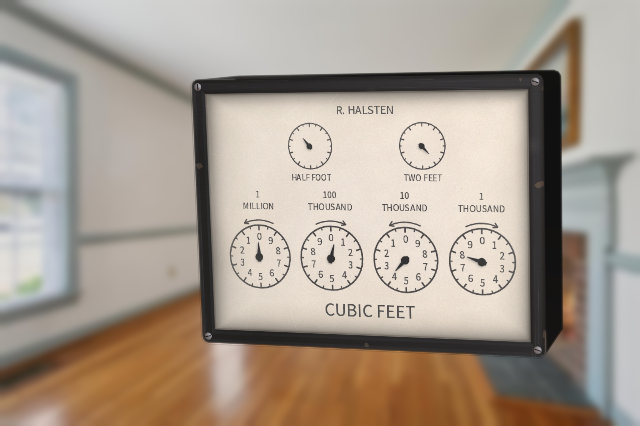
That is 3800 ft³
